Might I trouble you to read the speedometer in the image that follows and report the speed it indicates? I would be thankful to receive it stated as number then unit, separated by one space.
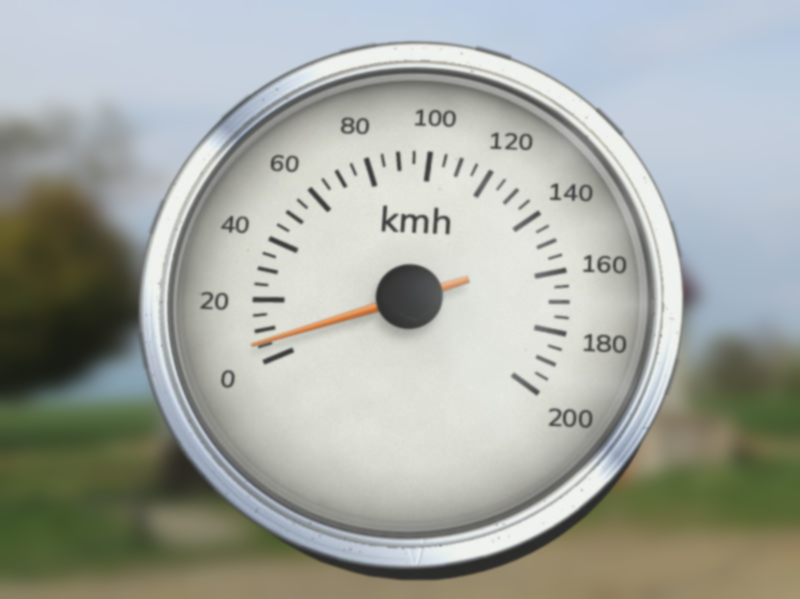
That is 5 km/h
